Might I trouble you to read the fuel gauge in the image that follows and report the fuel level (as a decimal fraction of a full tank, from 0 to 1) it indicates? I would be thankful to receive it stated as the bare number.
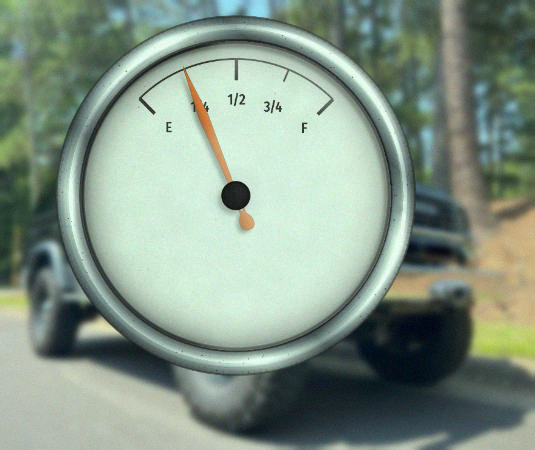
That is 0.25
